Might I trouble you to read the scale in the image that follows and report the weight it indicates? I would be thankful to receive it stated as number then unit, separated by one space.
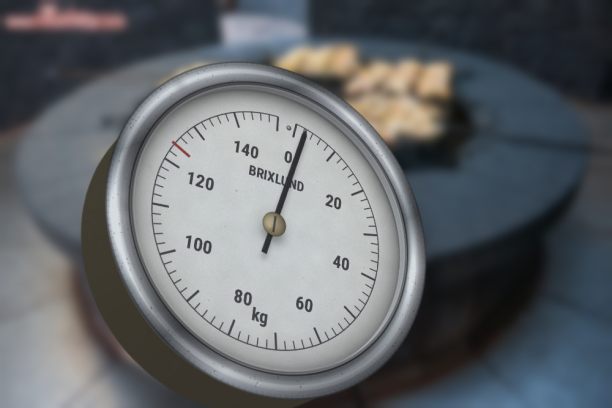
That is 2 kg
